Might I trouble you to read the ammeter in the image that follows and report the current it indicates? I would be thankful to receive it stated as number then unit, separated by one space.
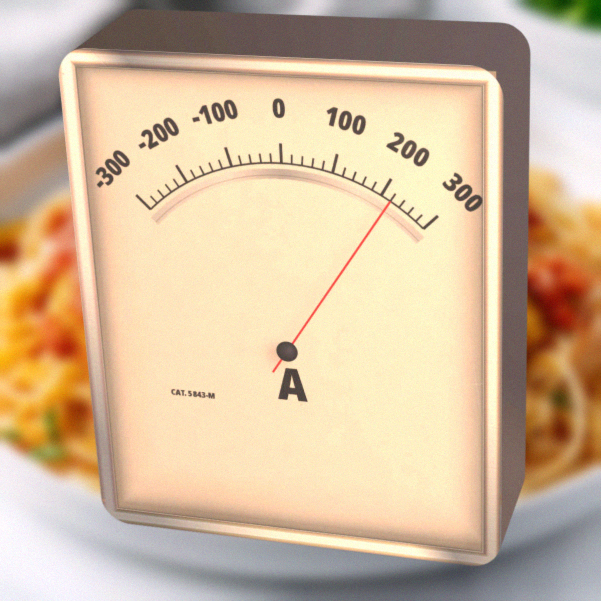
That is 220 A
